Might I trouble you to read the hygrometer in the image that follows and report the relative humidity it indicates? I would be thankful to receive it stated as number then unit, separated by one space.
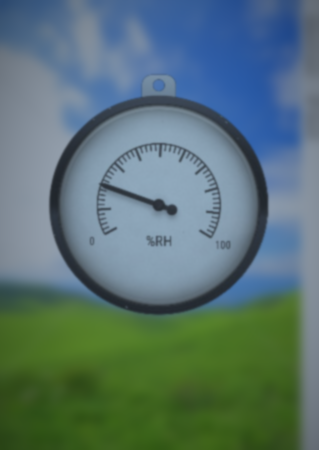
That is 20 %
